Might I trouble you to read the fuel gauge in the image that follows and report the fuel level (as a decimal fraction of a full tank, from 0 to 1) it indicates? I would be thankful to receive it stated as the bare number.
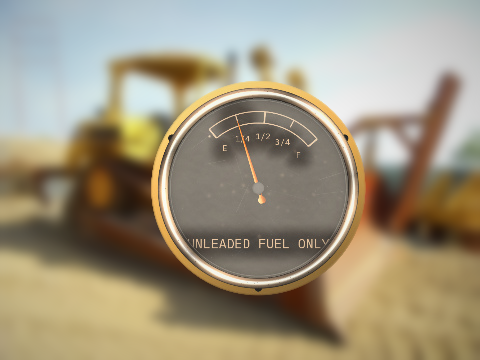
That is 0.25
